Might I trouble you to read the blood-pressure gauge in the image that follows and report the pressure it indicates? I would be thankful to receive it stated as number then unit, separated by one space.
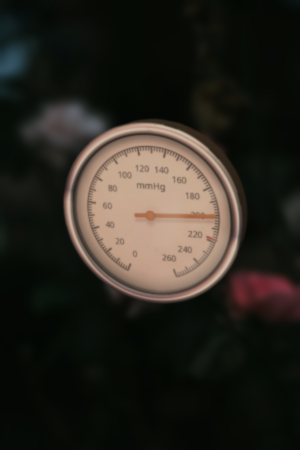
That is 200 mmHg
